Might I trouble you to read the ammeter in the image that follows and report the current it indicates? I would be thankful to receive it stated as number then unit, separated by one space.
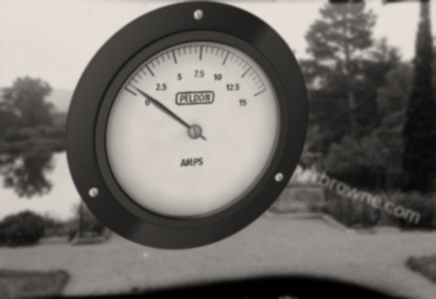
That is 0.5 A
